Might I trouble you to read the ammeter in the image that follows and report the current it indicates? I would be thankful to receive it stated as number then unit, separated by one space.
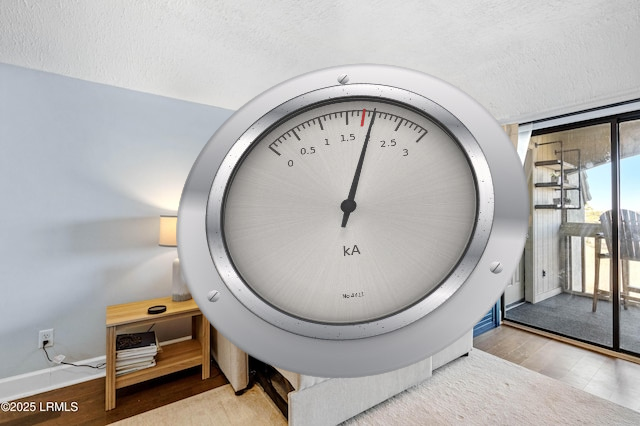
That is 2 kA
